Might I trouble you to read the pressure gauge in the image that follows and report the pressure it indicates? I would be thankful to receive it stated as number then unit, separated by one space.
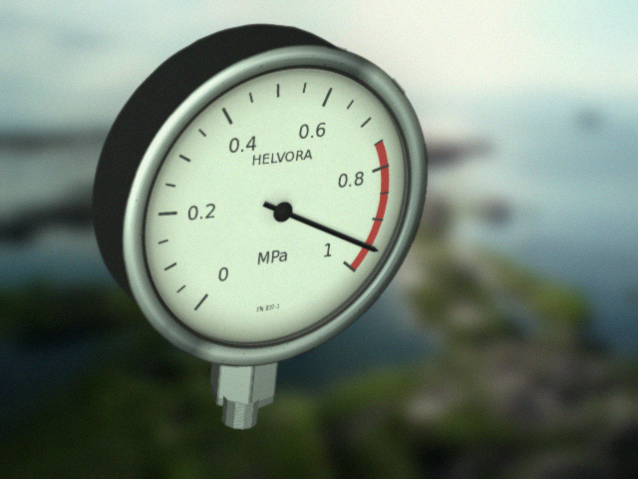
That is 0.95 MPa
